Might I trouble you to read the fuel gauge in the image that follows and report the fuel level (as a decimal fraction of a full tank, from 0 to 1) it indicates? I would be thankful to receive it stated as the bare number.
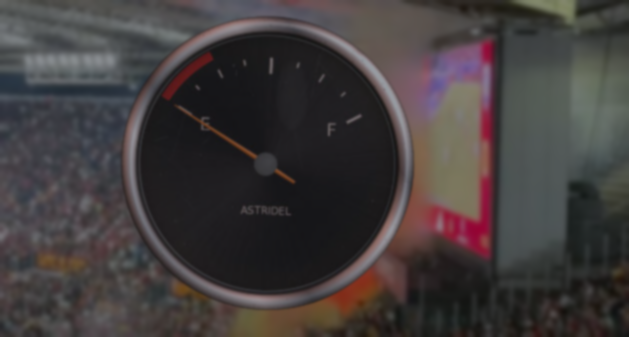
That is 0
